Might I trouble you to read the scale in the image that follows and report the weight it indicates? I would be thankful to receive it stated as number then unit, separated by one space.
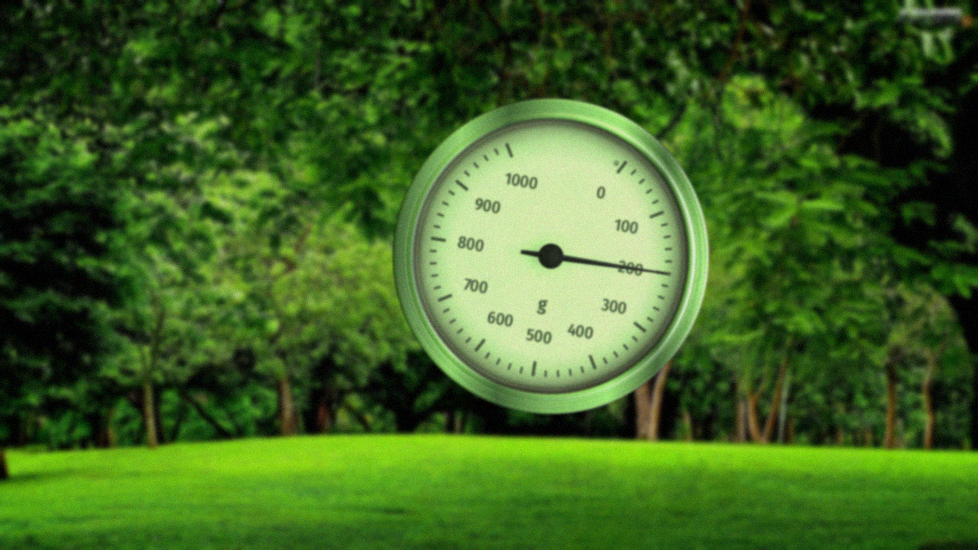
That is 200 g
